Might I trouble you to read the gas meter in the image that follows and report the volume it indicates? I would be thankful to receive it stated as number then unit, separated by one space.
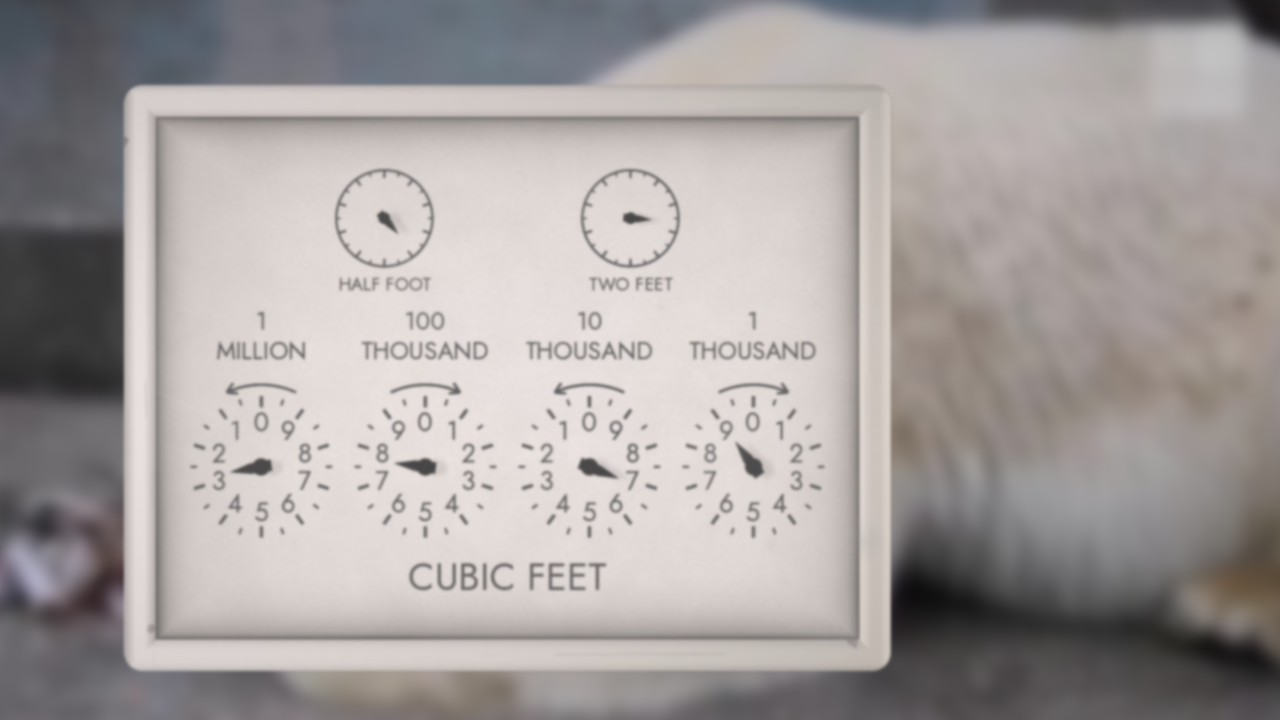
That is 276900 ft³
